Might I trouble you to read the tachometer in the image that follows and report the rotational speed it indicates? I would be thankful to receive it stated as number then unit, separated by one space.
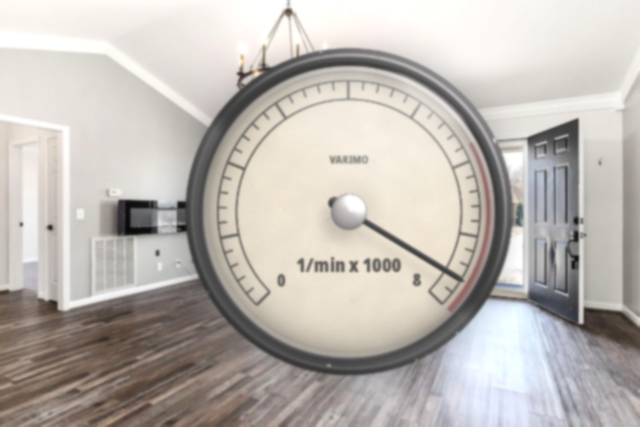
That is 7600 rpm
